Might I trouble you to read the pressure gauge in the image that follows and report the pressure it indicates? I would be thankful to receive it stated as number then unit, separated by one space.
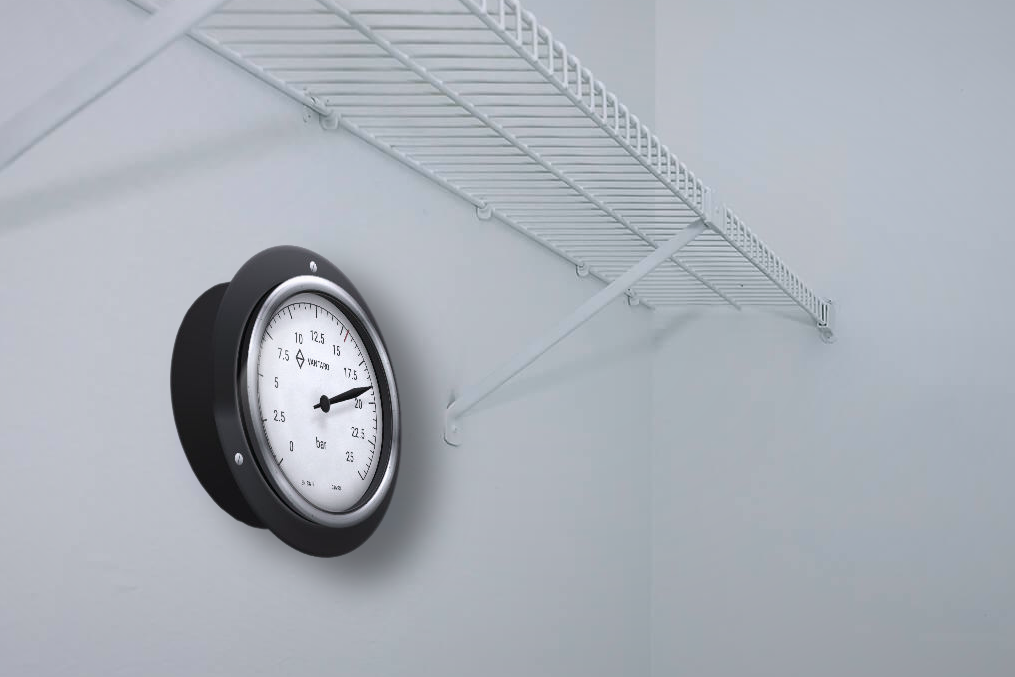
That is 19 bar
